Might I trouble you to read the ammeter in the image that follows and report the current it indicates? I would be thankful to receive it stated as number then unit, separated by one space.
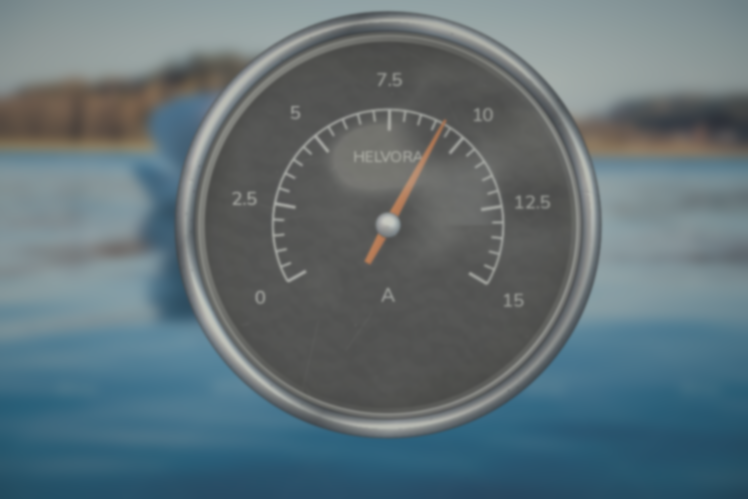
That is 9.25 A
